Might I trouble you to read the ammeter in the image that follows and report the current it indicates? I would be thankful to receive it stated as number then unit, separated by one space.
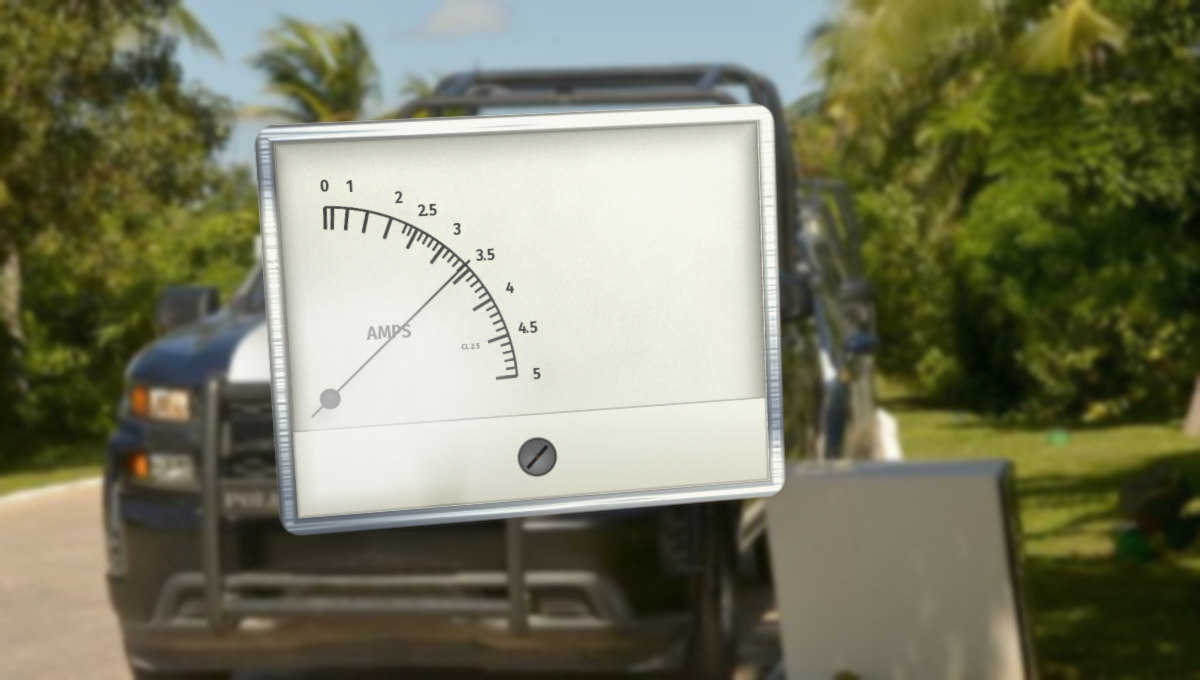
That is 3.4 A
